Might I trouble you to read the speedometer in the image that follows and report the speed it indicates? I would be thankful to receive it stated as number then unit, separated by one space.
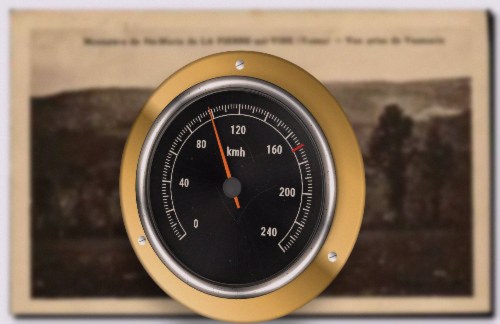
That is 100 km/h
